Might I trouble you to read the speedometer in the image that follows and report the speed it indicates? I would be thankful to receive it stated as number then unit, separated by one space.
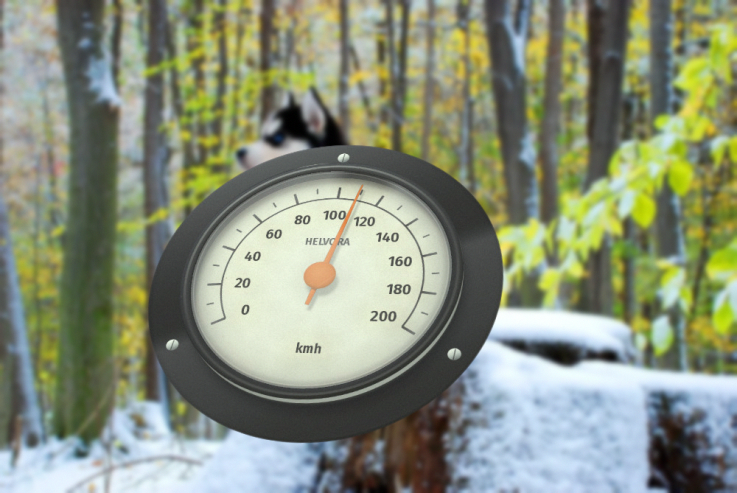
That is 110 km/h
